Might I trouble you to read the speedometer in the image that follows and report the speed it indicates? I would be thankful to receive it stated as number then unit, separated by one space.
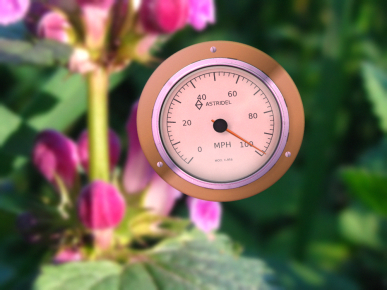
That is 98 mph
